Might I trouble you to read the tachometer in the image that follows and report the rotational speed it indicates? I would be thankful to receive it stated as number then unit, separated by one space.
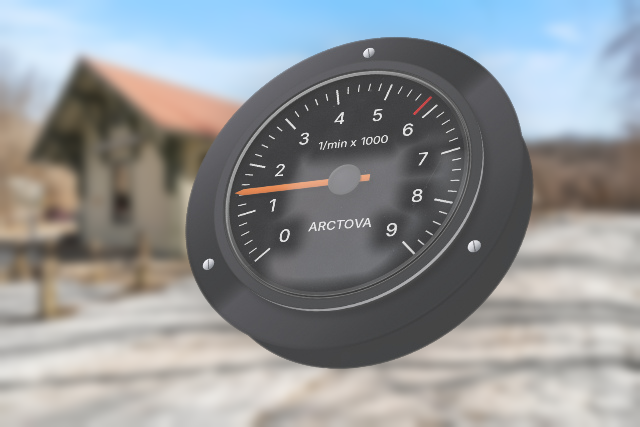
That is 1400 rpm
